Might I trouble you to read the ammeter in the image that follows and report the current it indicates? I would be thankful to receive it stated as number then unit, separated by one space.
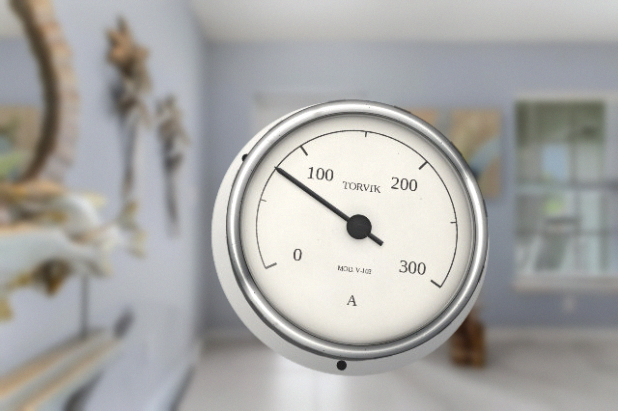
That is 75 A
